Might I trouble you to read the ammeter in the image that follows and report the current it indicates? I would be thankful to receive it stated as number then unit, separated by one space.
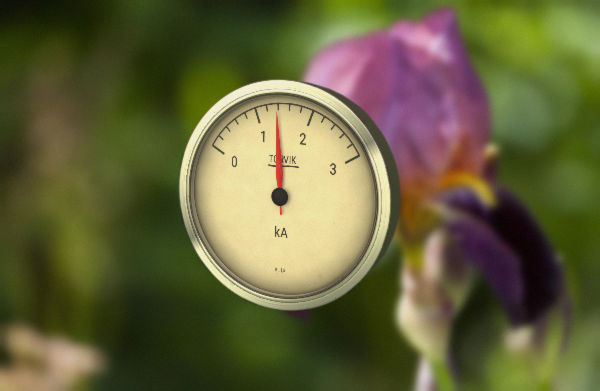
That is 1.4 kA
